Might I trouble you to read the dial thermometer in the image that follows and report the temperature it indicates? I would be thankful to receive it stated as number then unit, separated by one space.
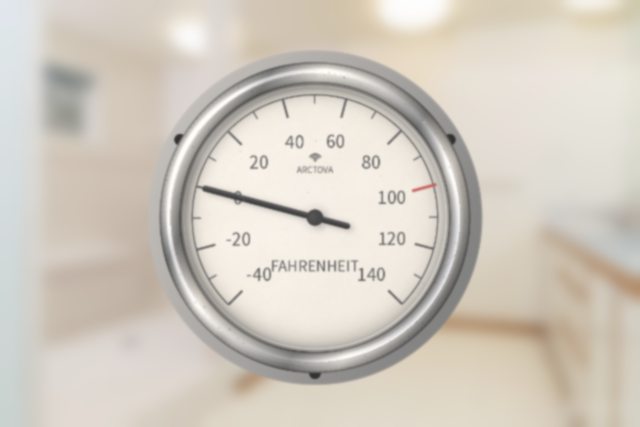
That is 0 °F
